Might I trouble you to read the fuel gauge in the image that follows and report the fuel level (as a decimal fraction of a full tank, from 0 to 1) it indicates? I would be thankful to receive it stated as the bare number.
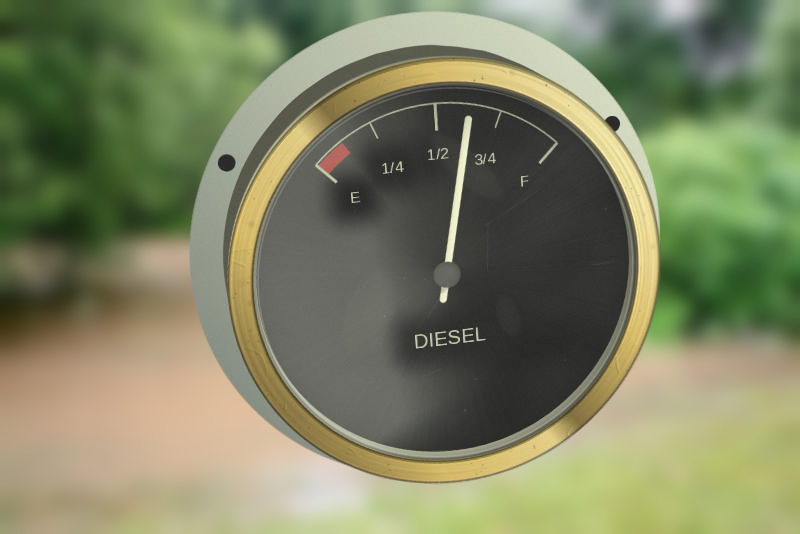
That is 0.625
